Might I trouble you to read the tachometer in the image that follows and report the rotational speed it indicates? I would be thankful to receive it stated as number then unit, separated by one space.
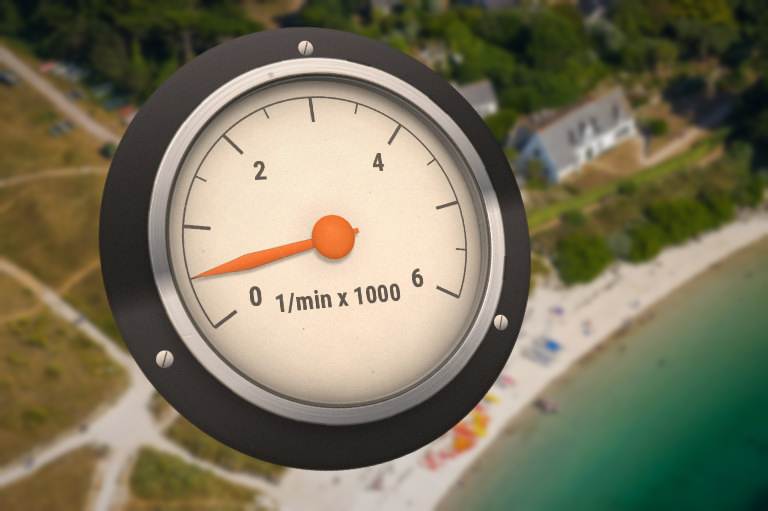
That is 500 rpm
